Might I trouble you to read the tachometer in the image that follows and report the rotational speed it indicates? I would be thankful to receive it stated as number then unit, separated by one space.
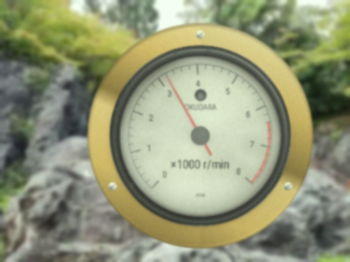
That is 3200 rpm
